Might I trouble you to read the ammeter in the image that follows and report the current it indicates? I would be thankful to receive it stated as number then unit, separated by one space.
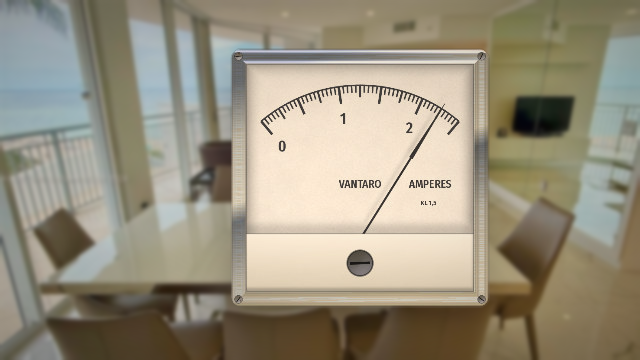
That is 2.25 A
